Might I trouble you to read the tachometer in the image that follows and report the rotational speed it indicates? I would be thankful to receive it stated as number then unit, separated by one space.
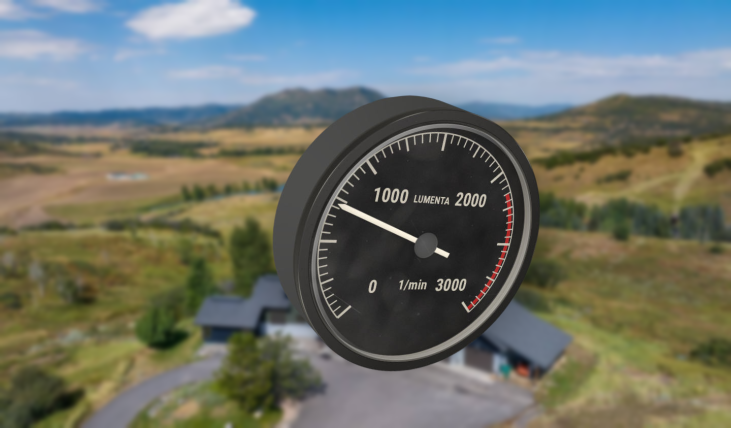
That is 725 rpm
